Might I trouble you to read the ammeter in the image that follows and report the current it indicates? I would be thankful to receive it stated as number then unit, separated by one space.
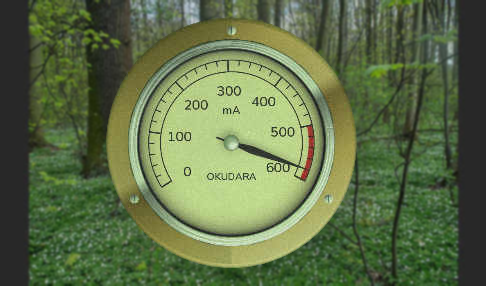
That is 580 mA
